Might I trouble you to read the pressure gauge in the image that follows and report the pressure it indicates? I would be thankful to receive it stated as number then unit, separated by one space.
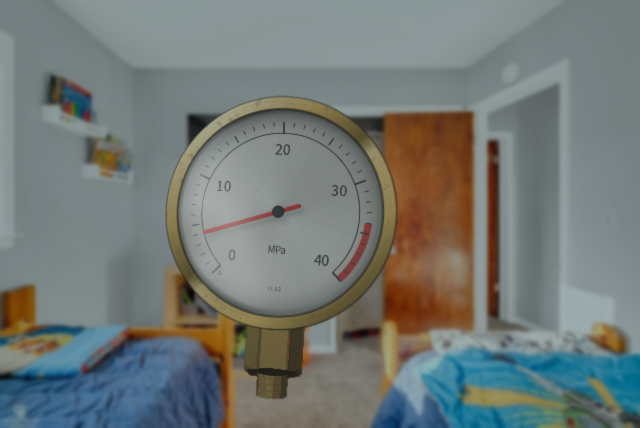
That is 4 MPa
